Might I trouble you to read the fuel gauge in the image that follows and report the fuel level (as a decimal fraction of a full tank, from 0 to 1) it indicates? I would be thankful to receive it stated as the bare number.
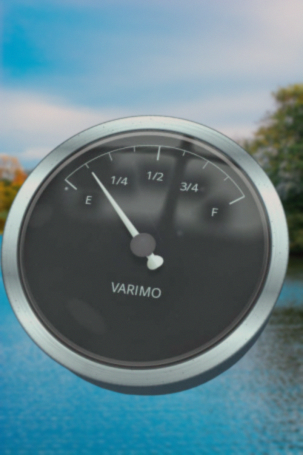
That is 0.125
